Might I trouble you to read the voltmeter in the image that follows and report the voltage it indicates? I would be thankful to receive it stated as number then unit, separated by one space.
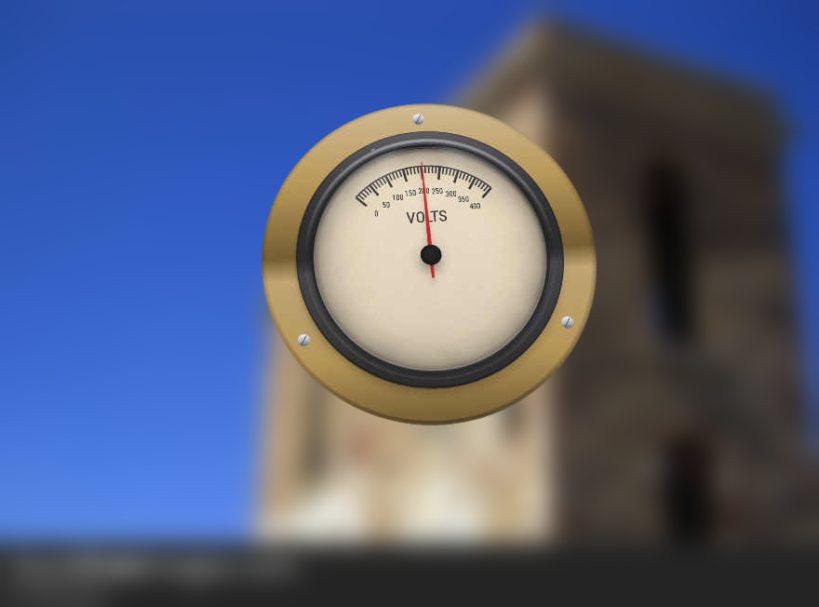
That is 200 V
